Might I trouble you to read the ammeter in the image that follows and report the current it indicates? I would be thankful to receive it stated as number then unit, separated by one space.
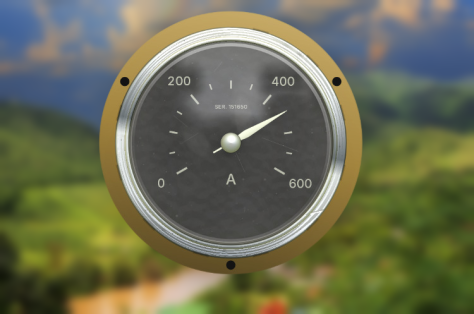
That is 450 A
